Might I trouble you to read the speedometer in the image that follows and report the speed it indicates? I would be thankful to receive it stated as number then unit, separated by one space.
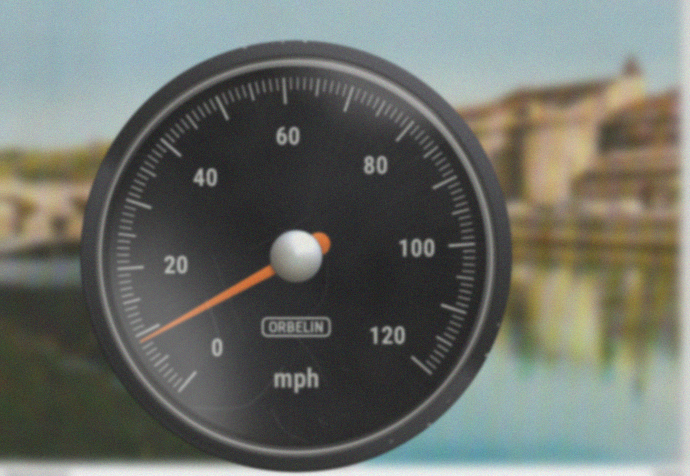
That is 9 mph
